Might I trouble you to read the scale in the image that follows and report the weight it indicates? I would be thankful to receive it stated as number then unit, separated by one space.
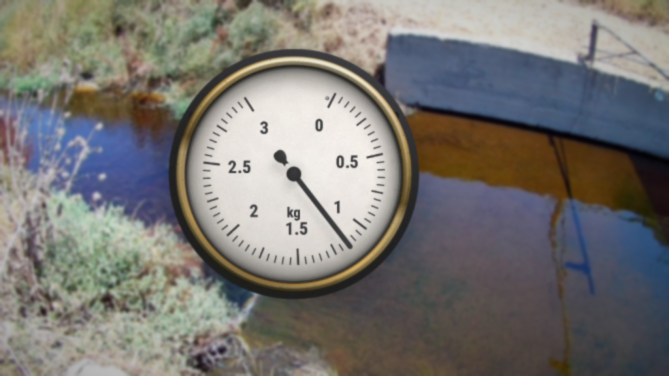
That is 1.15 kg
